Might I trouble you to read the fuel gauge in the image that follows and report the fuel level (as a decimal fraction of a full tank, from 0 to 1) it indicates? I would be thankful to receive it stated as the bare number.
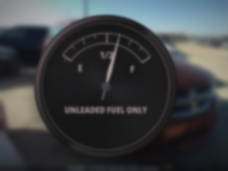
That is 0.625
